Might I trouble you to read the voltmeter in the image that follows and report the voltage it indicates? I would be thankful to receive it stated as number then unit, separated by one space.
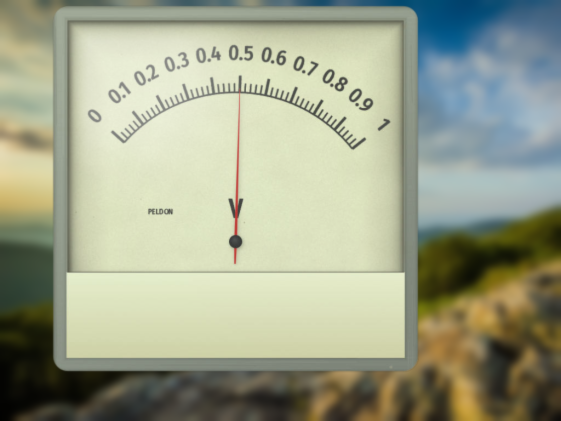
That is 0.5 V
